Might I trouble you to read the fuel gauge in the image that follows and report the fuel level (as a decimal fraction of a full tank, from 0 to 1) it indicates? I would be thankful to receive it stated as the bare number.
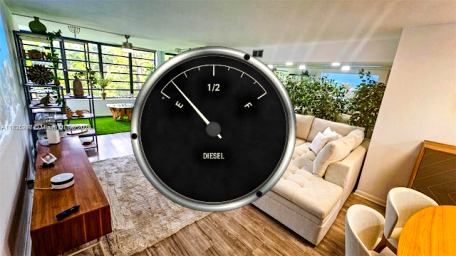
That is 0.125
